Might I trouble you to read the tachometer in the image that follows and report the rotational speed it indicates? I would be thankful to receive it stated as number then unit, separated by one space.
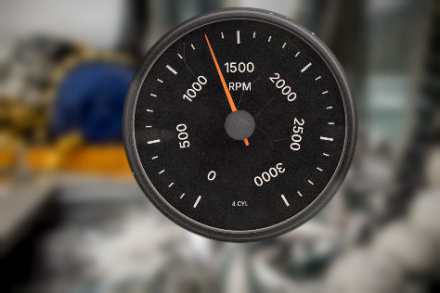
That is 1300 rpm
